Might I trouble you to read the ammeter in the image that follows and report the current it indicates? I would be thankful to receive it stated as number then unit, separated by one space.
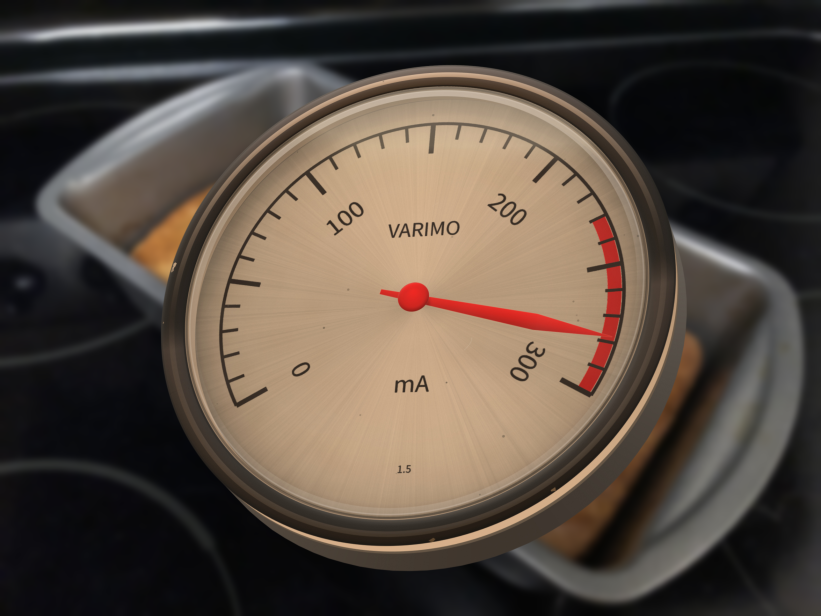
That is 280 mA
